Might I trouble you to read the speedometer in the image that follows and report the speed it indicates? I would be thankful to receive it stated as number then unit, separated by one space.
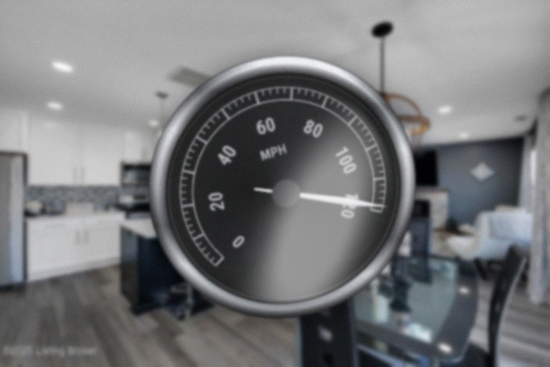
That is 118 mph
